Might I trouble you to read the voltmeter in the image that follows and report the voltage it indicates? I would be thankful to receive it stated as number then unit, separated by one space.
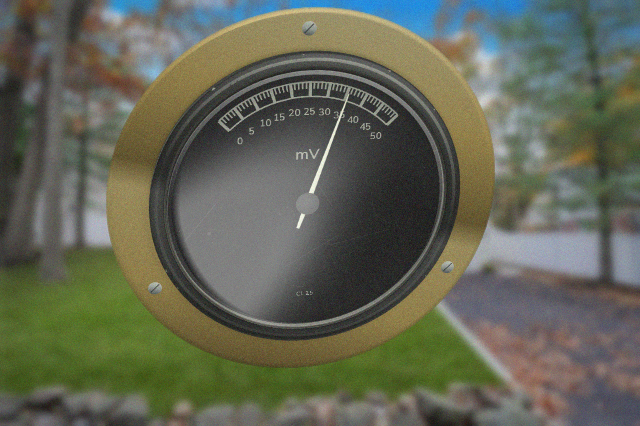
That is 35 mV
